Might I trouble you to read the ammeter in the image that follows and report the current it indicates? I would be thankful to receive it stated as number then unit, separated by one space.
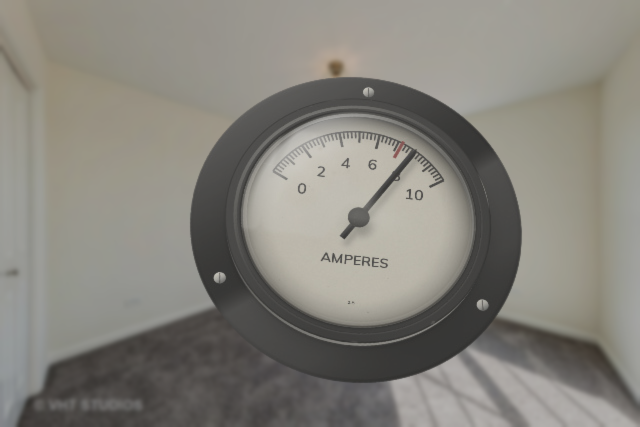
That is 8 A
